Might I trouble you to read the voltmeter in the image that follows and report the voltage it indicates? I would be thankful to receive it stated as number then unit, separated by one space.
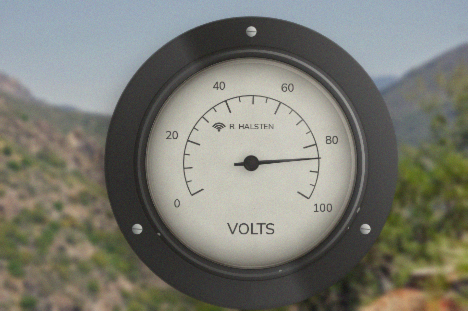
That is 85 V
